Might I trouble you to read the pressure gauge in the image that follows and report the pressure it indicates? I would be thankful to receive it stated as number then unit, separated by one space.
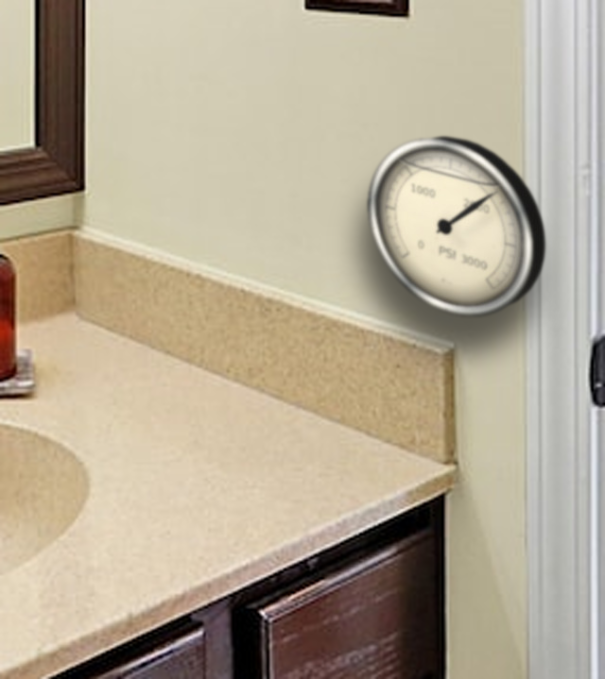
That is 2000 psi
